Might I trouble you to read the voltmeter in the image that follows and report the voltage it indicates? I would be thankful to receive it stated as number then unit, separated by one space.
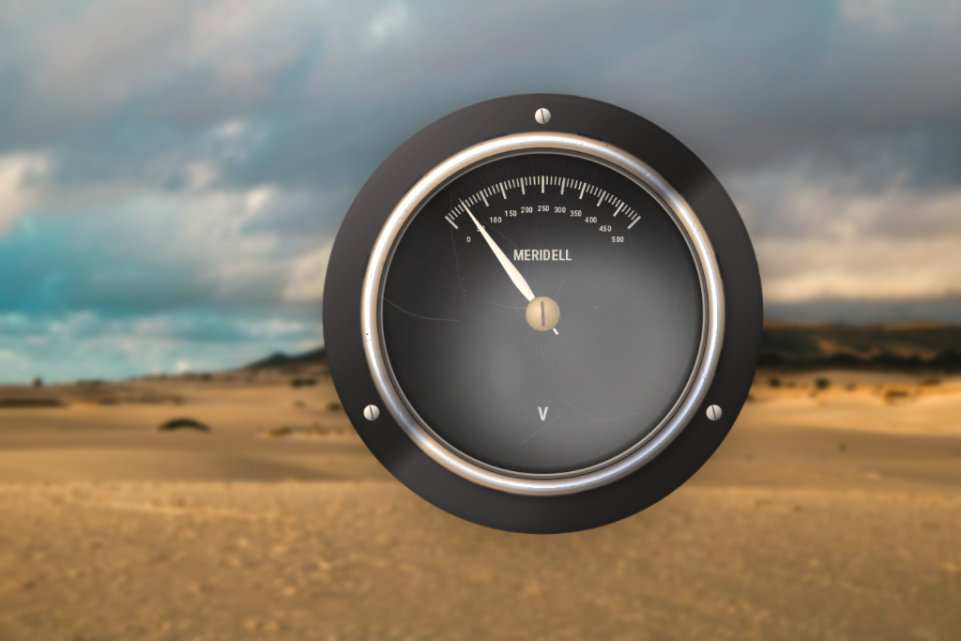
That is 50 V
